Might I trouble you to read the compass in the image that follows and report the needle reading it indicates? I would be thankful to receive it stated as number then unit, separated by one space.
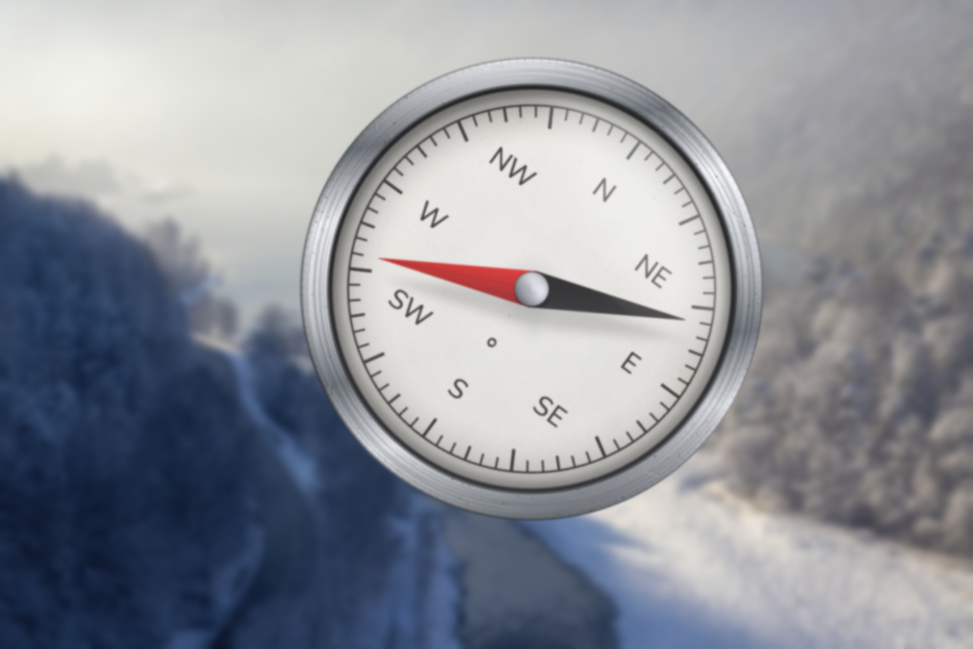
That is 245 °
